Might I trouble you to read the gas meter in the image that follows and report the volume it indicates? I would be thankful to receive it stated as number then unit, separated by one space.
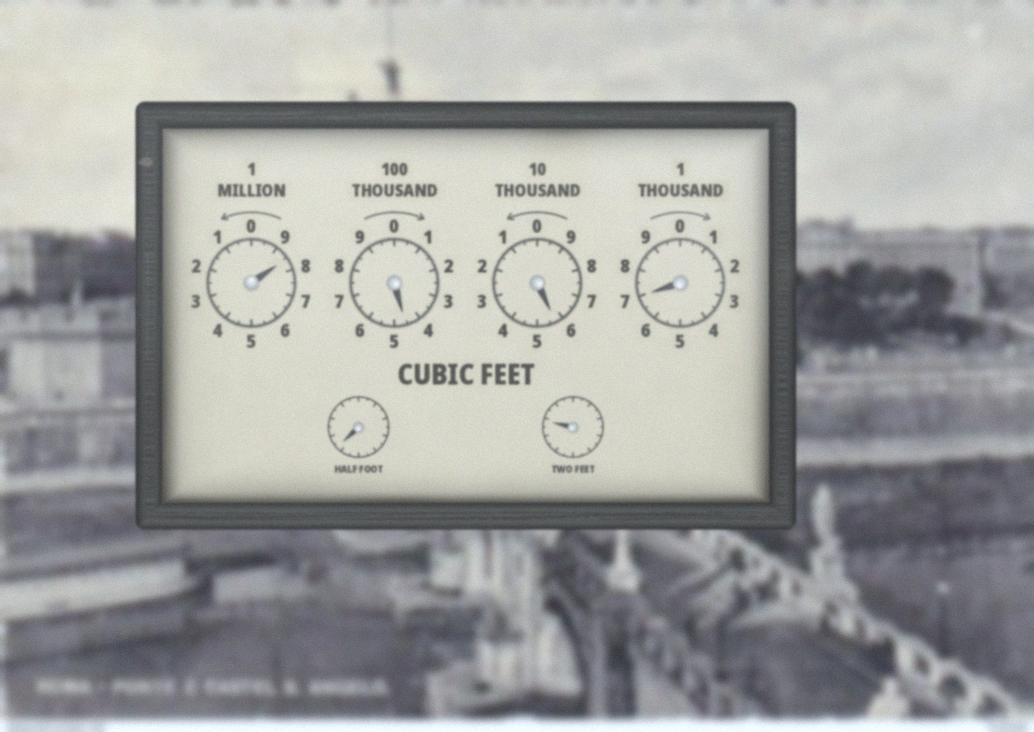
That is 845700 ft³
